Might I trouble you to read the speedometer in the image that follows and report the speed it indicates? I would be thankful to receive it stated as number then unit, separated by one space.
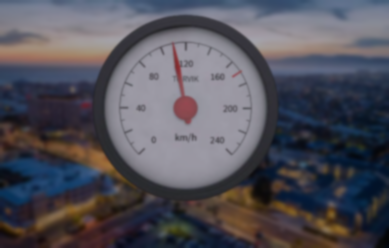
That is 110 km/h
